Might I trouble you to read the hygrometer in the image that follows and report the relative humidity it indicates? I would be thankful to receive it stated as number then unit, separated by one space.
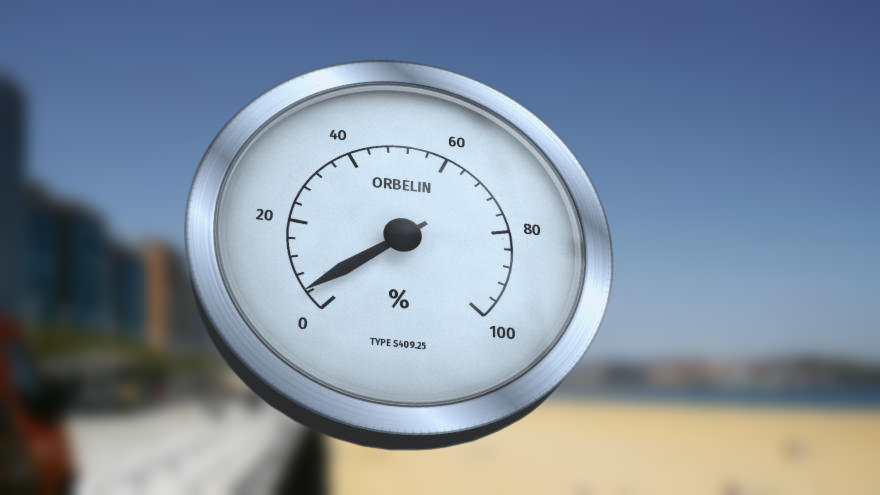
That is 4 %
